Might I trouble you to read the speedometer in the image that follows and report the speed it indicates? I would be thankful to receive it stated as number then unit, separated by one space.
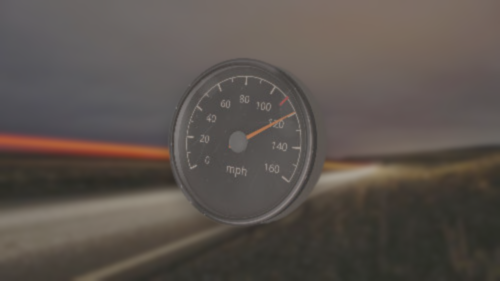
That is 120 mph
